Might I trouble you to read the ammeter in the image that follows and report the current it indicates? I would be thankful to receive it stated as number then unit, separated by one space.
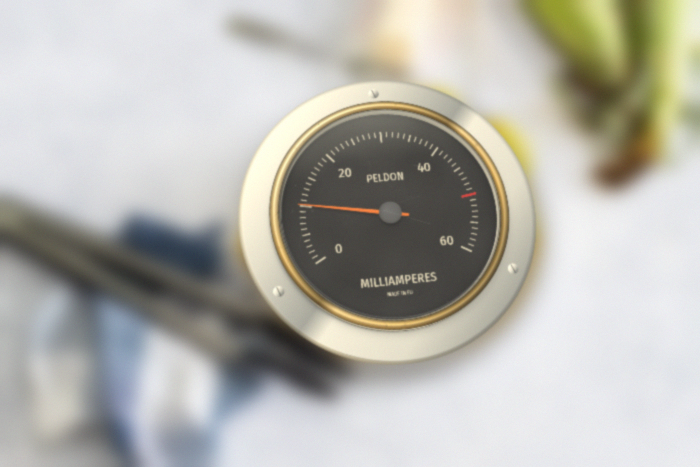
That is 10 mA
